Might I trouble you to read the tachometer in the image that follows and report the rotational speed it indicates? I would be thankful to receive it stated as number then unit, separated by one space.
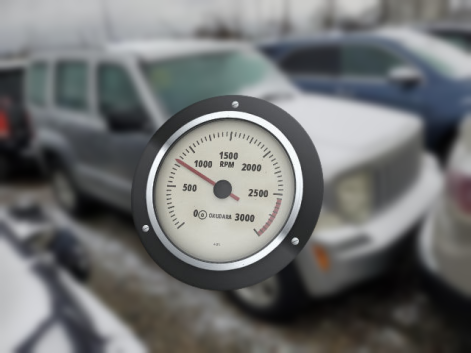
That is 800 rpm
